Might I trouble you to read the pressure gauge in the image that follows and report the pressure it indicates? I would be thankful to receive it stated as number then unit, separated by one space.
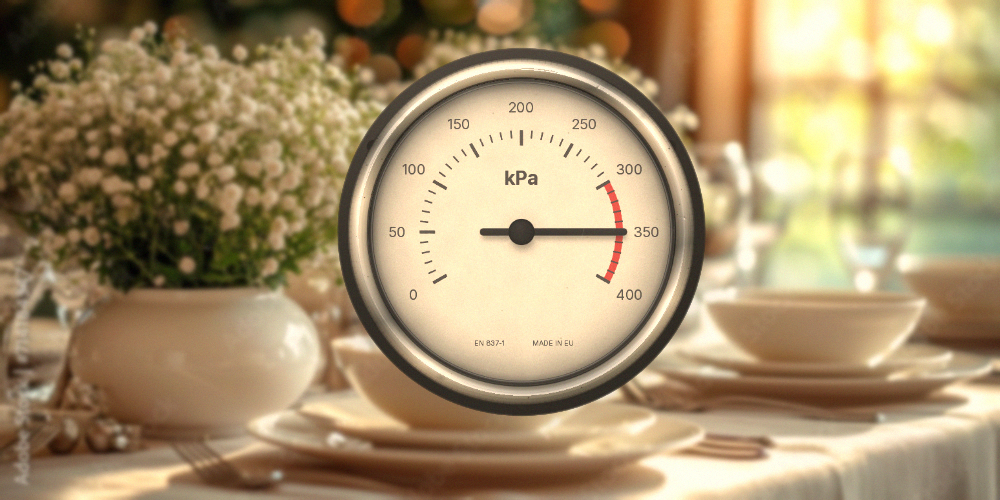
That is 350 kPa
